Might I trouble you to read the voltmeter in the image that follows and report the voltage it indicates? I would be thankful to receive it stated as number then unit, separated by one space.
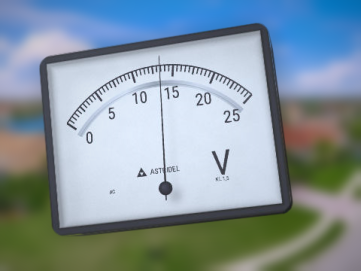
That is 13.5 V
